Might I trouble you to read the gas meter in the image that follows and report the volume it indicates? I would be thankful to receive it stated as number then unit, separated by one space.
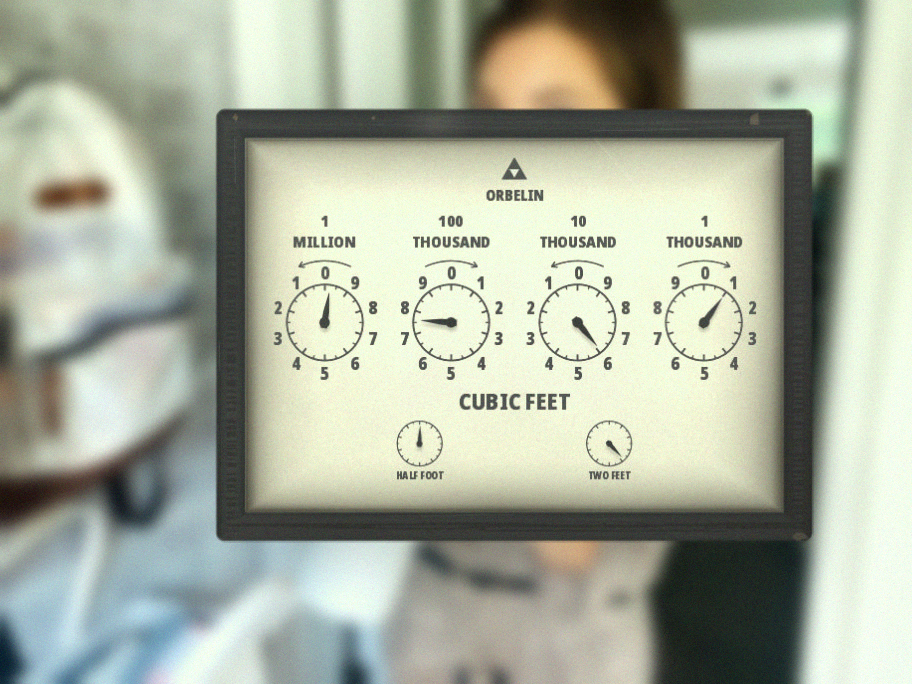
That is 976100 ft³
